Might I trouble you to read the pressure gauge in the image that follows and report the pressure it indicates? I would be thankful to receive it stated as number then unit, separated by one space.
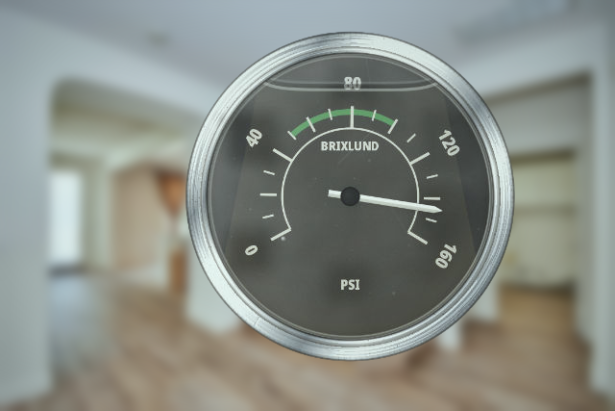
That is 145 psi
